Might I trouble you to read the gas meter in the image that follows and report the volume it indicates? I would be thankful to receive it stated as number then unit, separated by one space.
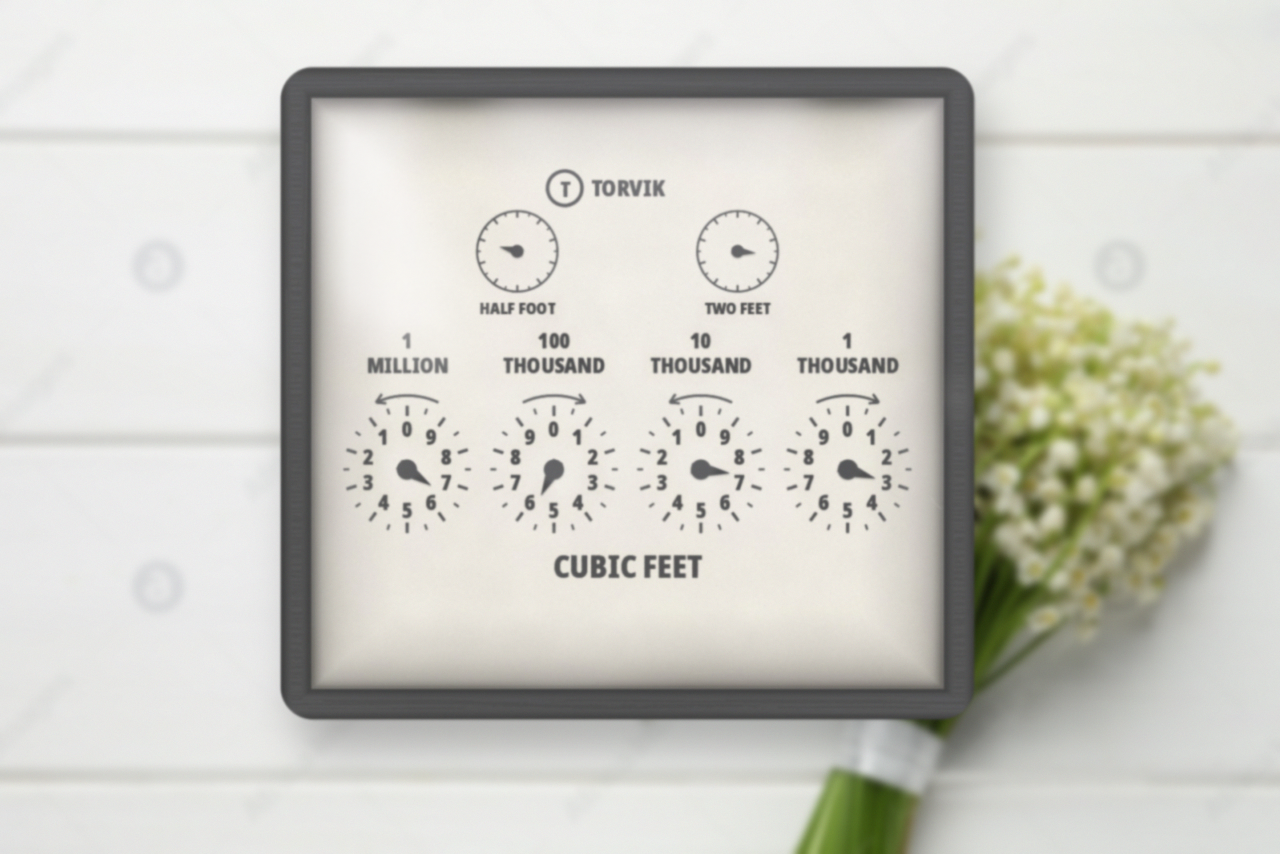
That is 657300 ft³
